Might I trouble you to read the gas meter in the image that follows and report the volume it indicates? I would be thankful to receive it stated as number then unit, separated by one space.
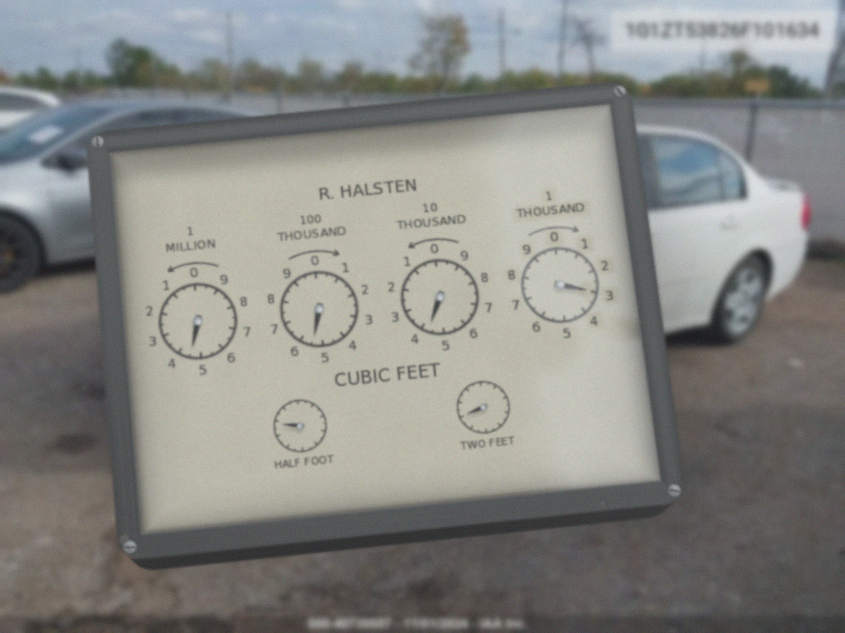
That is 454300 ft³
